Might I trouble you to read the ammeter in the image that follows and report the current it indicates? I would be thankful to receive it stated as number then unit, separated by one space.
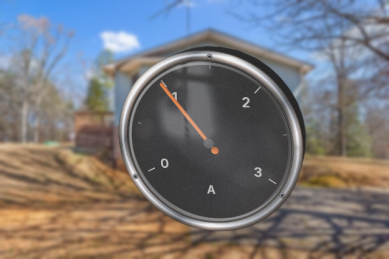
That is 1 A
